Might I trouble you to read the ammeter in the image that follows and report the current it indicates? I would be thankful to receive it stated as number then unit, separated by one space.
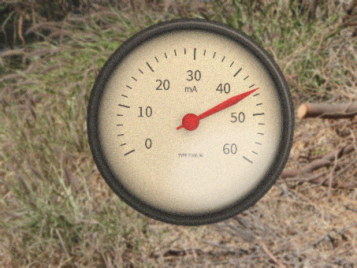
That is 45 mA
